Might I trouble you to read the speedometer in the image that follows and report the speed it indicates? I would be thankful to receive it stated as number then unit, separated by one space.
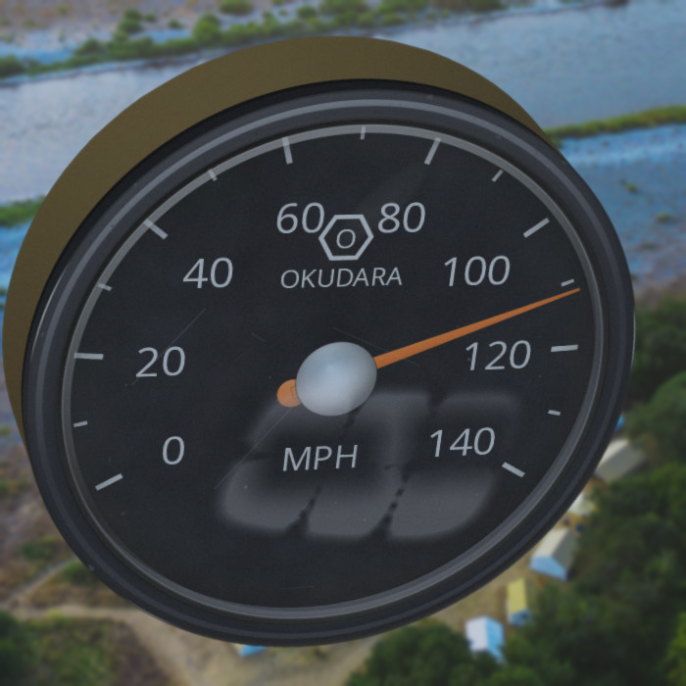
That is 110 mph
